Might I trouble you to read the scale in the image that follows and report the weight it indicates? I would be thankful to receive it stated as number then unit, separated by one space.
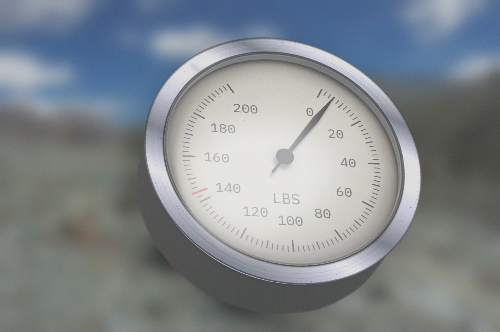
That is 6 lb
